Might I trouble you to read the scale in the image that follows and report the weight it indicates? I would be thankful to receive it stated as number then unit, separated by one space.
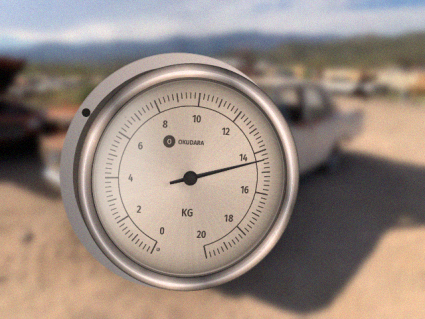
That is 14.4 kg
